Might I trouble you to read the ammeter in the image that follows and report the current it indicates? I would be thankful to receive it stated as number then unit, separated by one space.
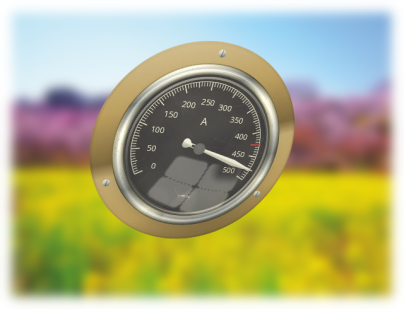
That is 475 A
